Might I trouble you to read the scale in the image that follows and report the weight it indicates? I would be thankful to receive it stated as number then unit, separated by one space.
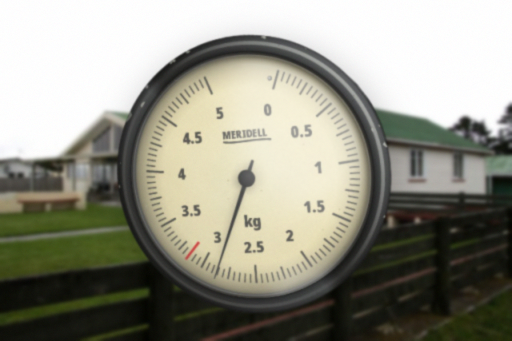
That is 2.85 kg
